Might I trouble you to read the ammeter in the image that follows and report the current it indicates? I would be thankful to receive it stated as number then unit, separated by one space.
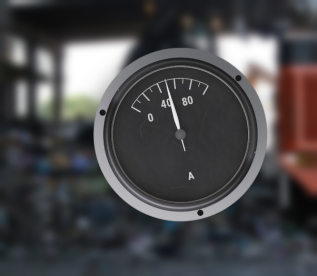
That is 50 A
